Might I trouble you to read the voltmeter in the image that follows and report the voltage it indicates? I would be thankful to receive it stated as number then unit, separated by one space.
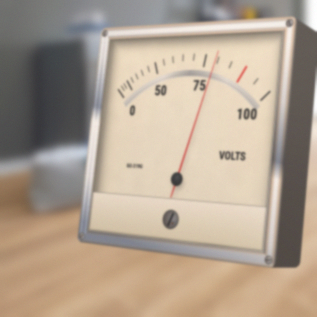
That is 80 V
